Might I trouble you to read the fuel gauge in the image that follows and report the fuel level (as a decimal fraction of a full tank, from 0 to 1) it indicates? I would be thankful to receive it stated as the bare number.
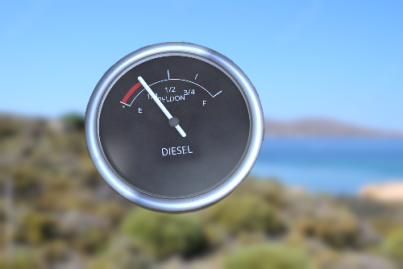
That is 0.25
